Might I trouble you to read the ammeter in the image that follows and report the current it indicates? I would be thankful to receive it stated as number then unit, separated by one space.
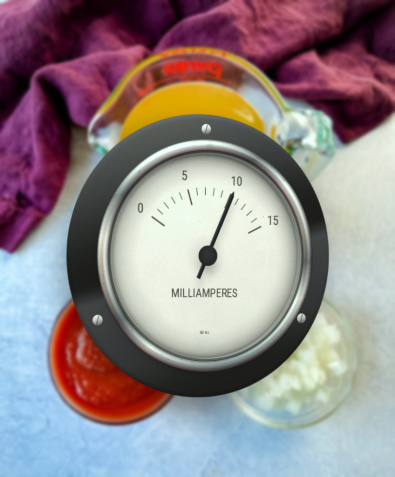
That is 10 mA
